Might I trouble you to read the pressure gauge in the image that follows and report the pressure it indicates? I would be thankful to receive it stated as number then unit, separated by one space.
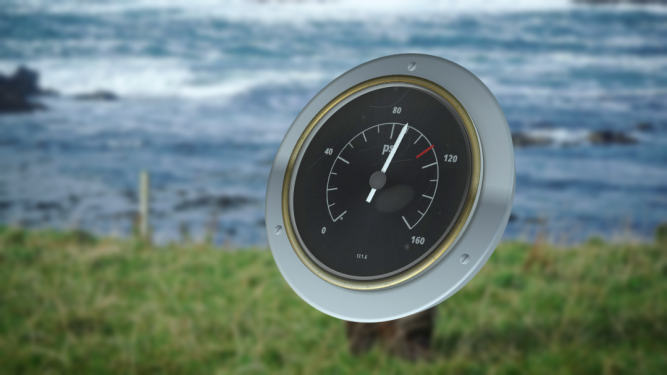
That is 90 psi
